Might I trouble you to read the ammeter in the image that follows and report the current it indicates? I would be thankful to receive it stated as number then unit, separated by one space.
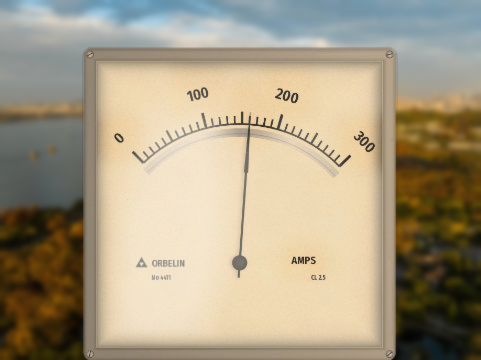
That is 160 A
